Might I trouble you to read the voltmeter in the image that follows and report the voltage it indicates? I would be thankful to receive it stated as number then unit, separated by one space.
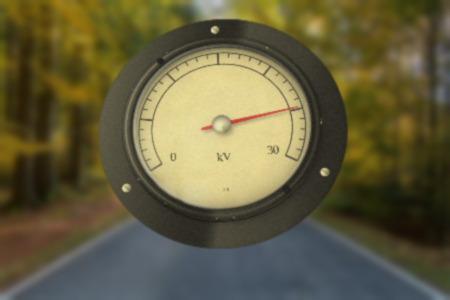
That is 25 kV
